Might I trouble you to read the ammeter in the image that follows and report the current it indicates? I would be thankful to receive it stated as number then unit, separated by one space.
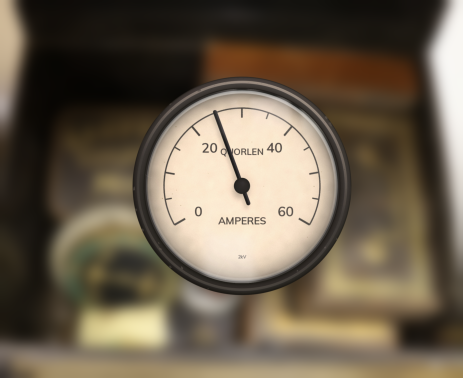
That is 25 A
